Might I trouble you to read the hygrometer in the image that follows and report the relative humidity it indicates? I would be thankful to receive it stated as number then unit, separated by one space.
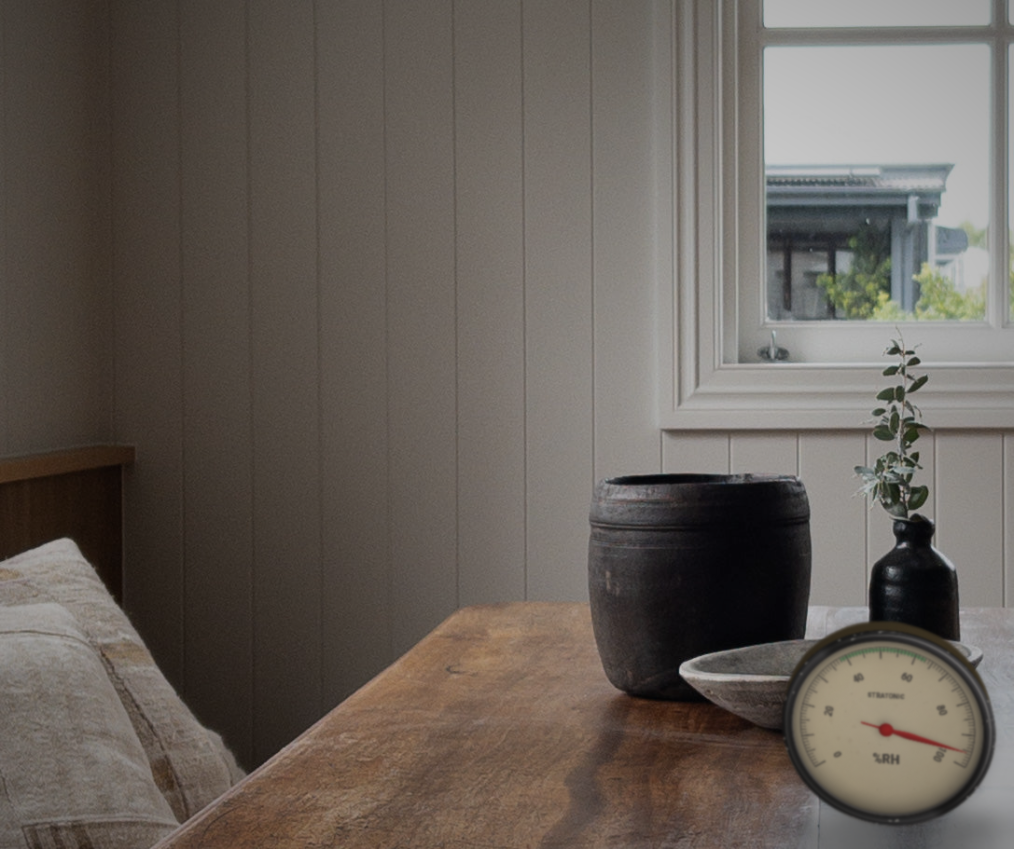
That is 95 %
